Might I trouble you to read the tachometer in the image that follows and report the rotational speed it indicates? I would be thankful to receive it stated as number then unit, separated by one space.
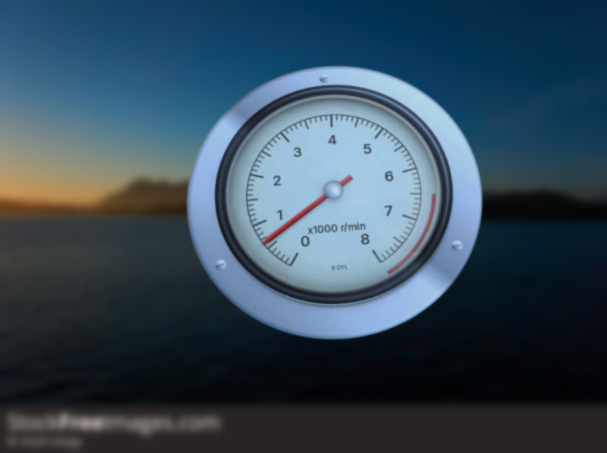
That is 600 rpm
